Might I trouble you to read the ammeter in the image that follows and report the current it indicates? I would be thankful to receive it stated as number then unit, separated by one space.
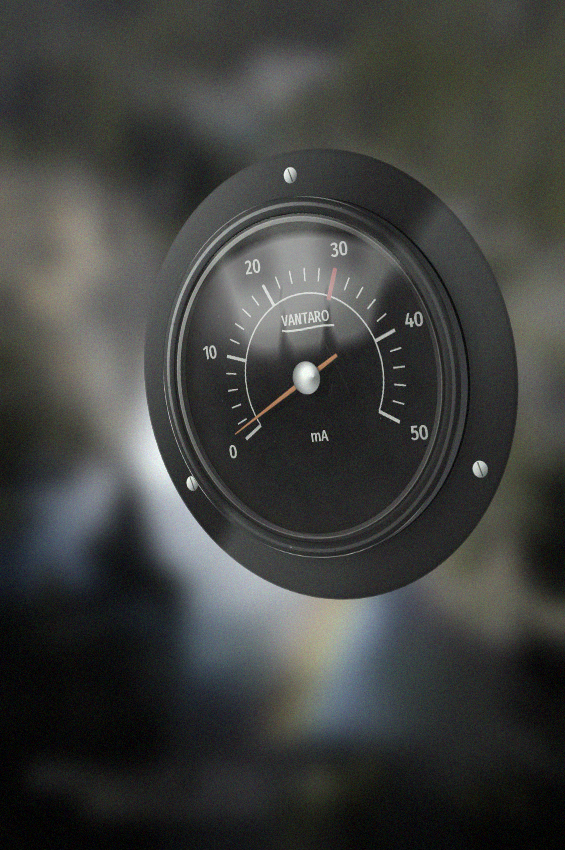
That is 1 mA
